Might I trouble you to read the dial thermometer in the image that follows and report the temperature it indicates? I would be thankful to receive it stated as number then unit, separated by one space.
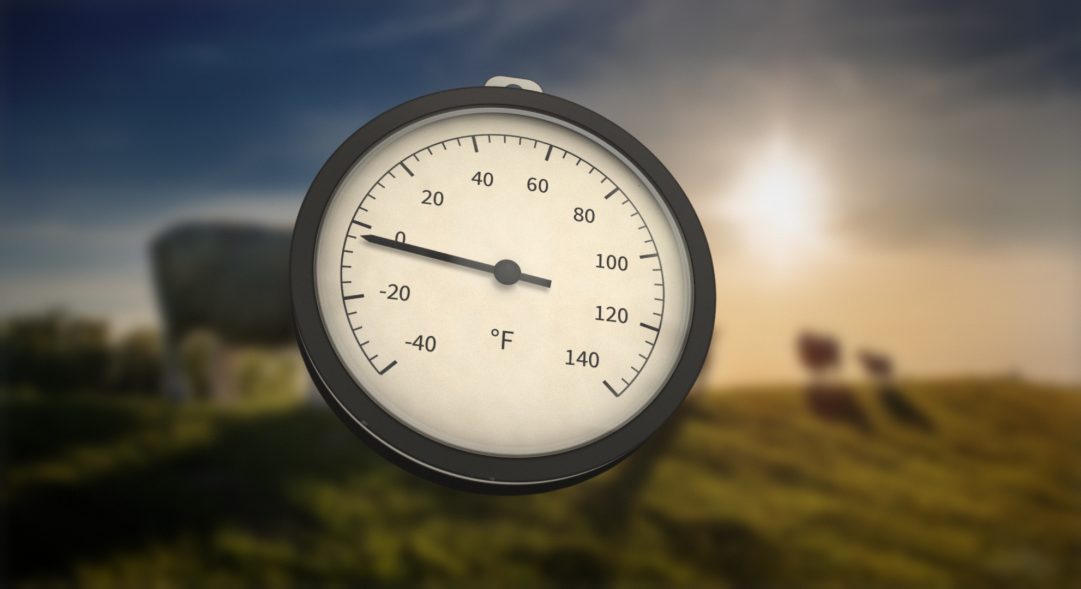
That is -4 °F
